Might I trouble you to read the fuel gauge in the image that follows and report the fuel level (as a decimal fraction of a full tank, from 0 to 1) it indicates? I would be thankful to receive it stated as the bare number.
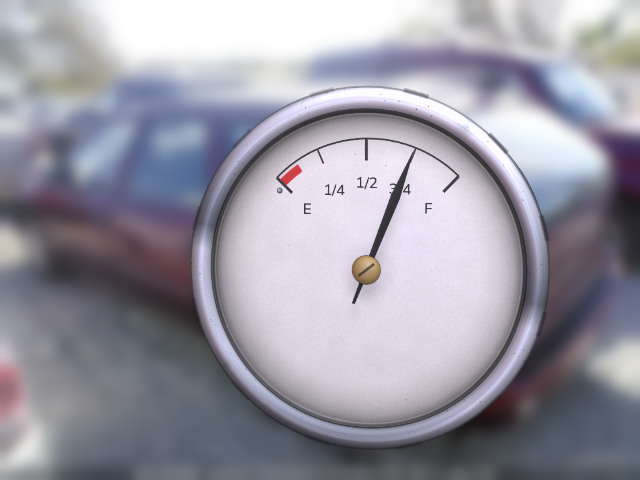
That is 0.75
